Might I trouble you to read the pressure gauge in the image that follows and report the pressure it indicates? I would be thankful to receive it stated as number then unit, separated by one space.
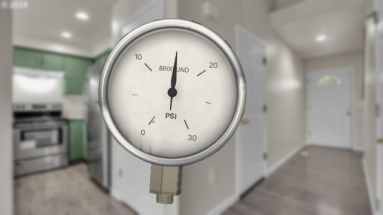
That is 15 psi
